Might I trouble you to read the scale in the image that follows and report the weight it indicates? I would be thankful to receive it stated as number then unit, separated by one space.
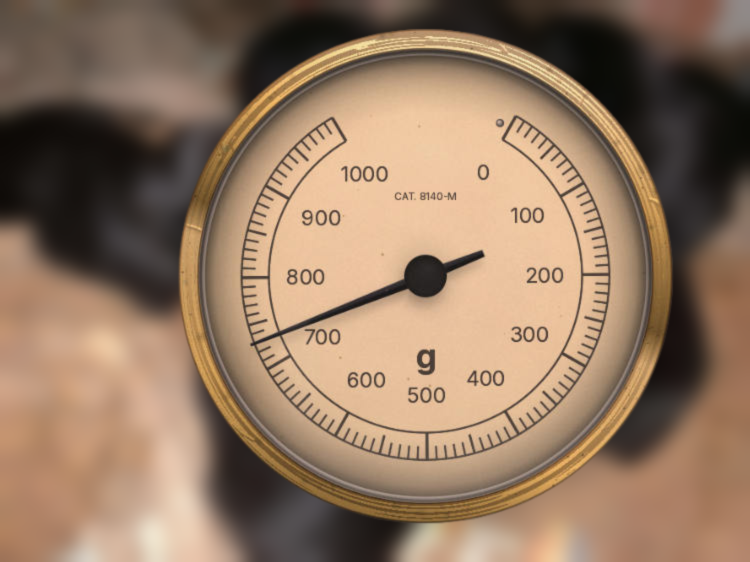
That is 730 g
